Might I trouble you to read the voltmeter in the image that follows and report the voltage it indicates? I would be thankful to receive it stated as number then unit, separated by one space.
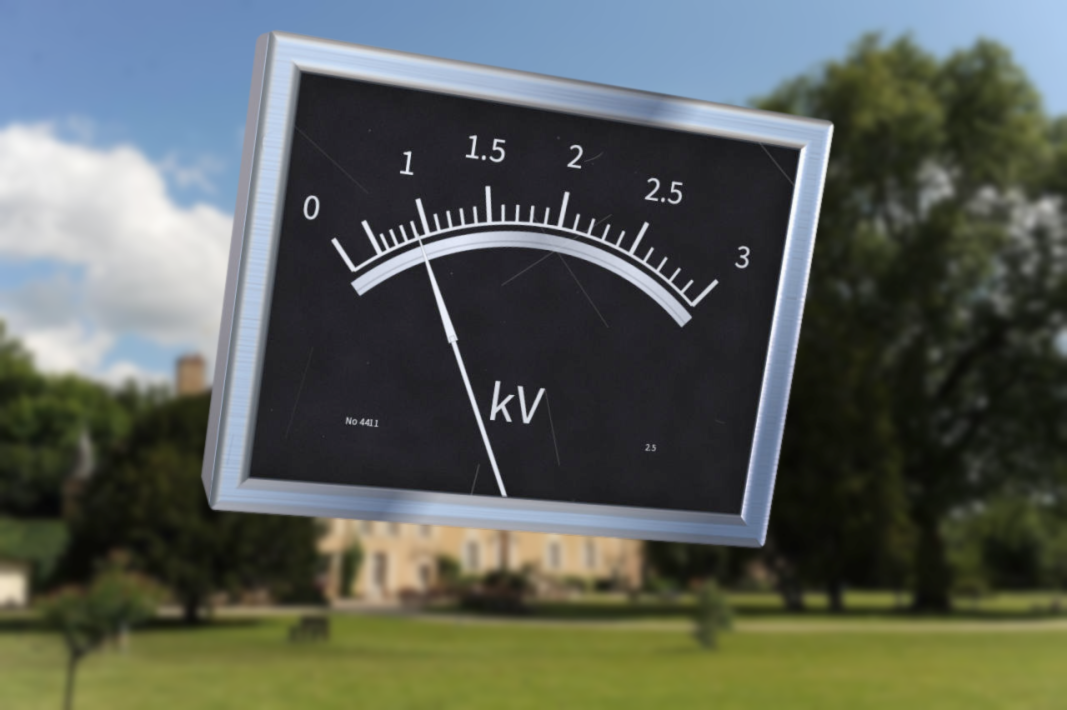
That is 0.9 kV
